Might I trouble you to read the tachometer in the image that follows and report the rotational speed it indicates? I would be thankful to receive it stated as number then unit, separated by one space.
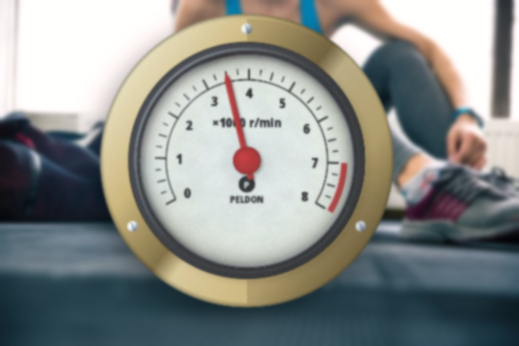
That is 3500 rpm
